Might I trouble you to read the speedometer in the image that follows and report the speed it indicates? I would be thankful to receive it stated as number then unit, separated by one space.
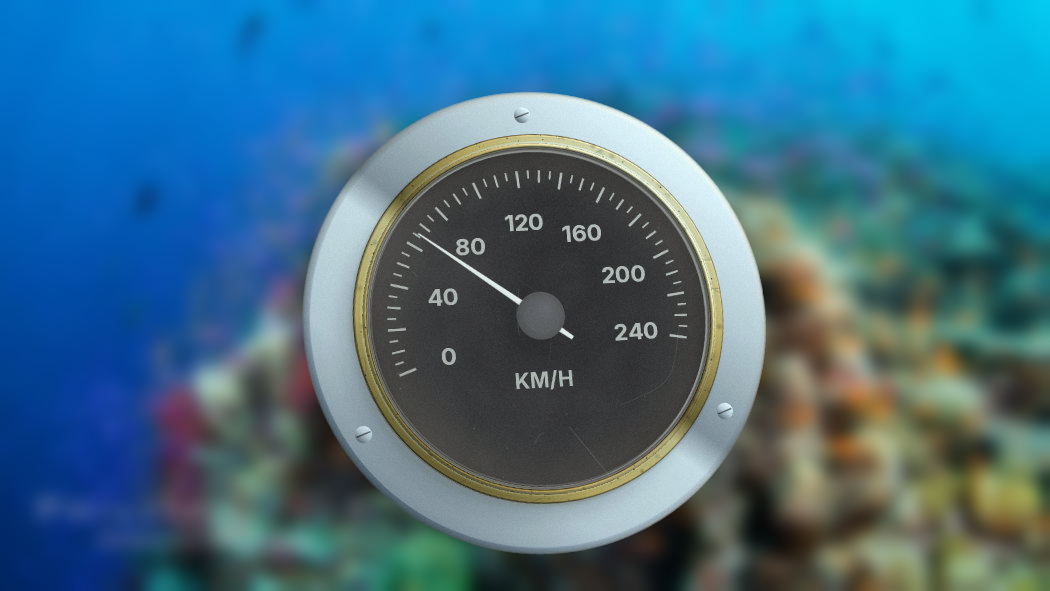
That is 65 km/h
